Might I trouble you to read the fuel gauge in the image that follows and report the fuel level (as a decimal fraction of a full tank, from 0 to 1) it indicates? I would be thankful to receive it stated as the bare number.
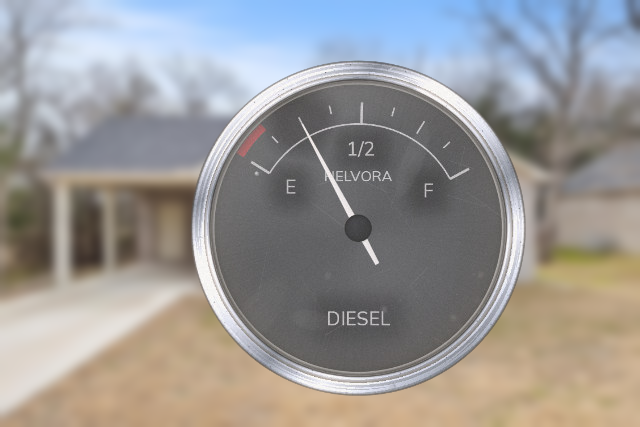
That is 0.25
